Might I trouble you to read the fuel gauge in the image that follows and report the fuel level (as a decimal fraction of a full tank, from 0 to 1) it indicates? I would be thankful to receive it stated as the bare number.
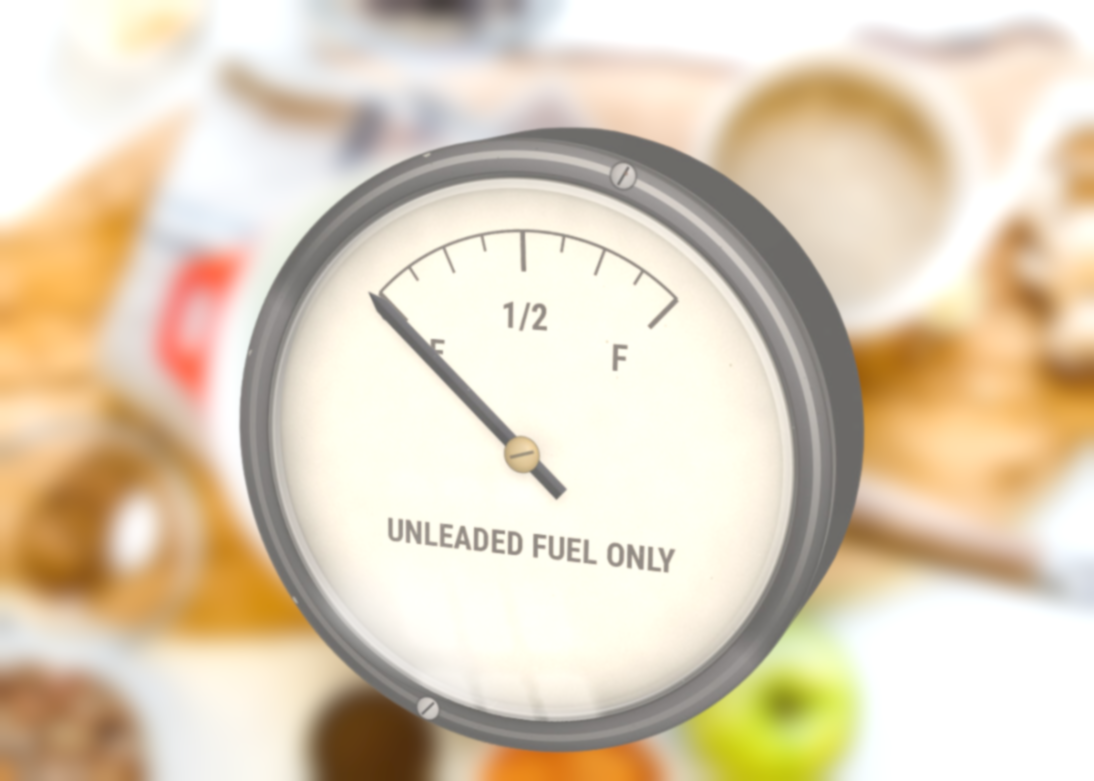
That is 0
